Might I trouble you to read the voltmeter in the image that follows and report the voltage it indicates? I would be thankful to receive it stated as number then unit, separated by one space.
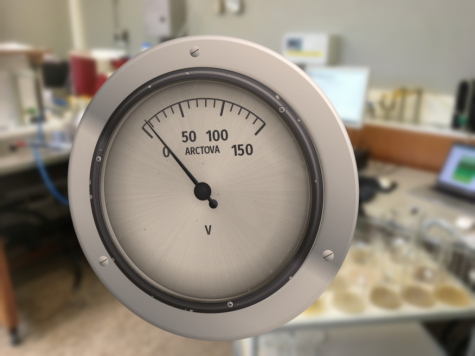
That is 10 V
